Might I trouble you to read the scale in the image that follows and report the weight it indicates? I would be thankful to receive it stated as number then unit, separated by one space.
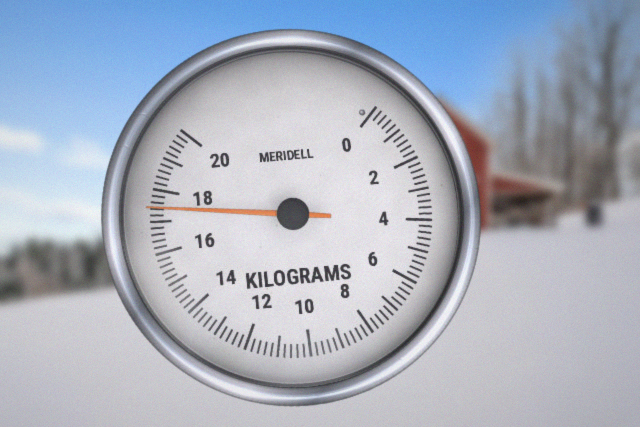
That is 17.4 kg
